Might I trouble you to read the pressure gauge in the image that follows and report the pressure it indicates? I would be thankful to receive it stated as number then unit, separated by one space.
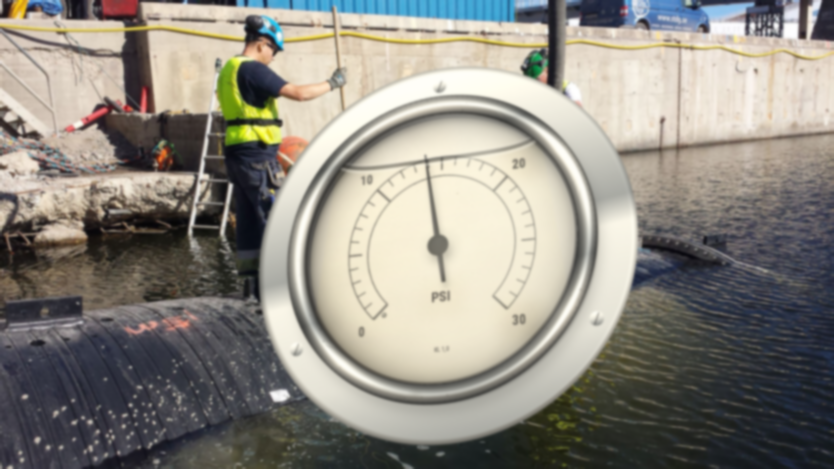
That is 14 psi
